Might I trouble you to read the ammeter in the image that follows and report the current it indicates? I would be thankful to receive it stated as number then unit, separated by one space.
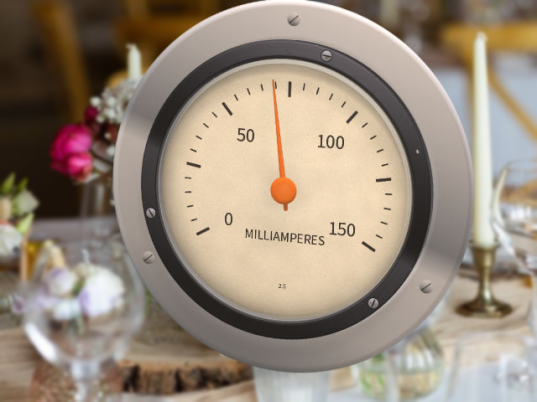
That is 70 mA
